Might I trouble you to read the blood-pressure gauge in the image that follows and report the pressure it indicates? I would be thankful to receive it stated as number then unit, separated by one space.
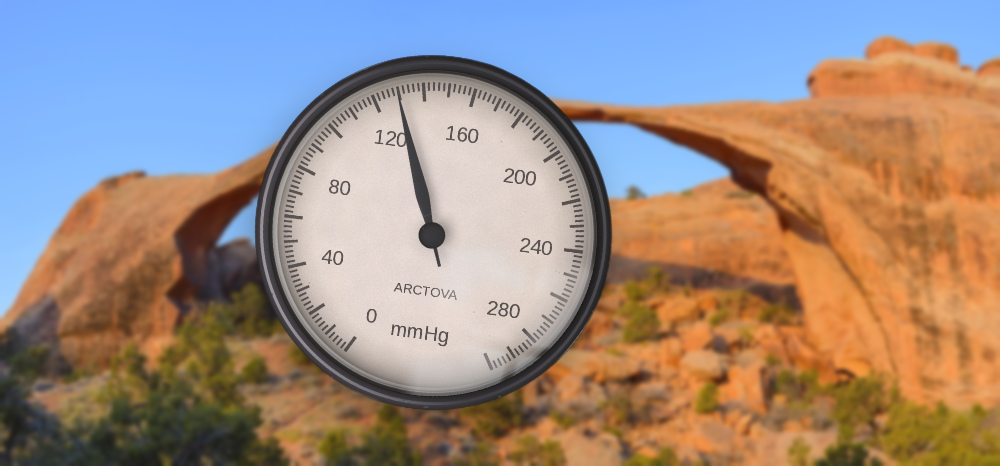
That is 130 mmHg
